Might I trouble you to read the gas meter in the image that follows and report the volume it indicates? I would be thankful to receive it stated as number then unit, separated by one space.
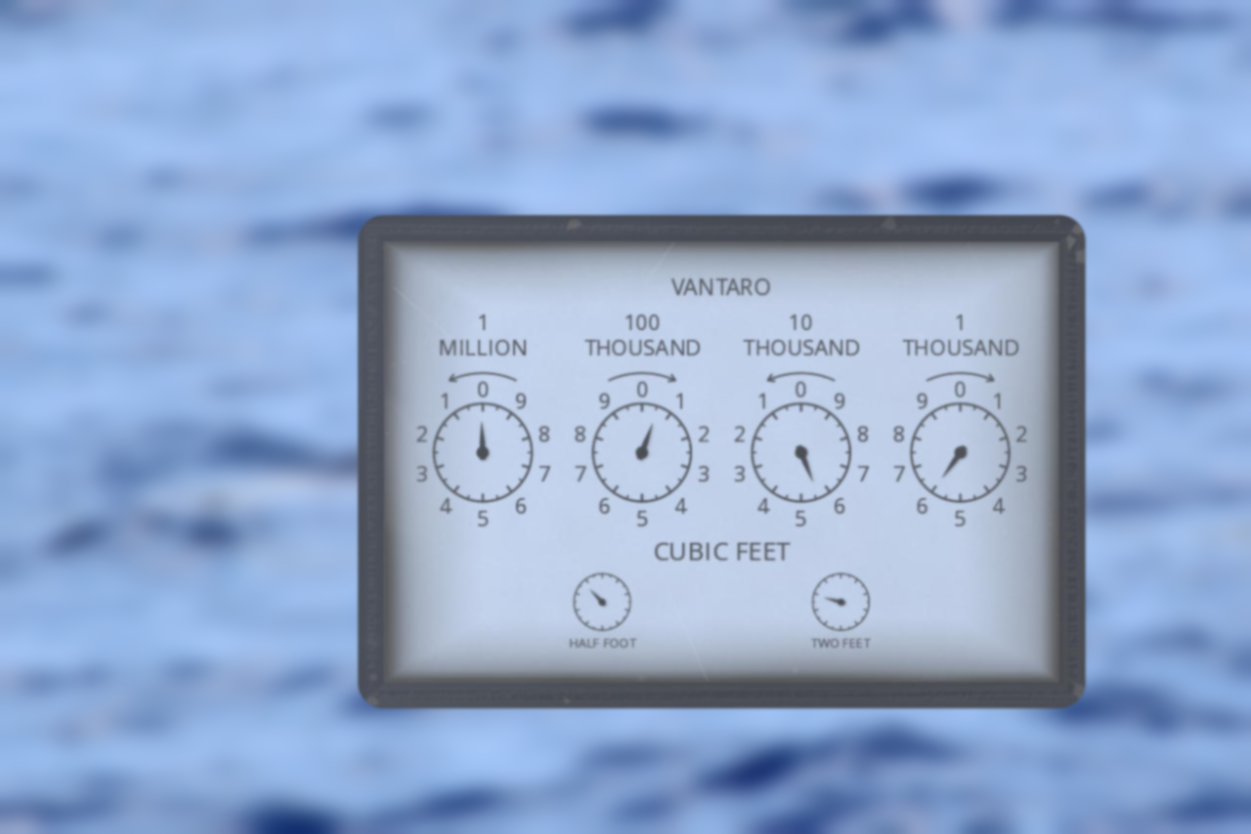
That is 5600 ft³
